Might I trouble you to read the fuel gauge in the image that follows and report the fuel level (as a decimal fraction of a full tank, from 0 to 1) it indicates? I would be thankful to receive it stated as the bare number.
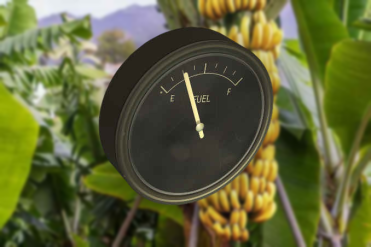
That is 0.25
